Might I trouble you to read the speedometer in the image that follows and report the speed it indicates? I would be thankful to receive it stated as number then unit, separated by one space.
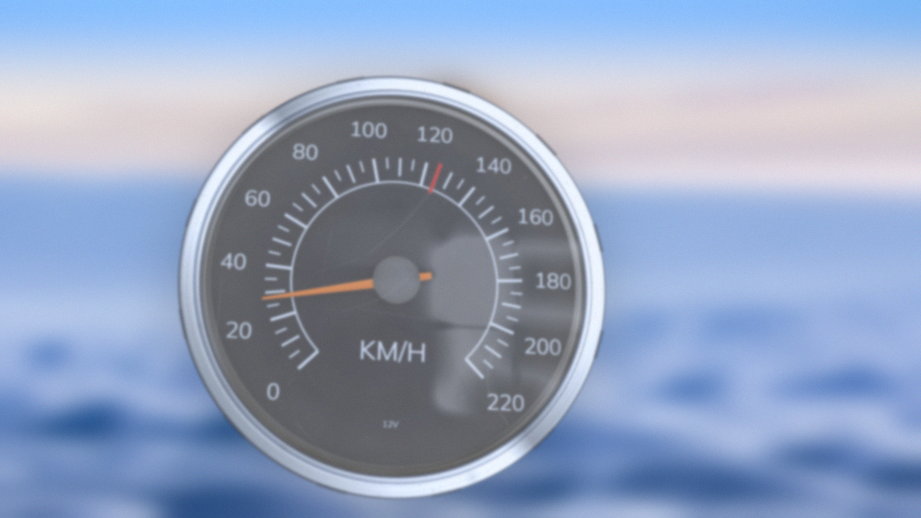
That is 27.5 km/h
